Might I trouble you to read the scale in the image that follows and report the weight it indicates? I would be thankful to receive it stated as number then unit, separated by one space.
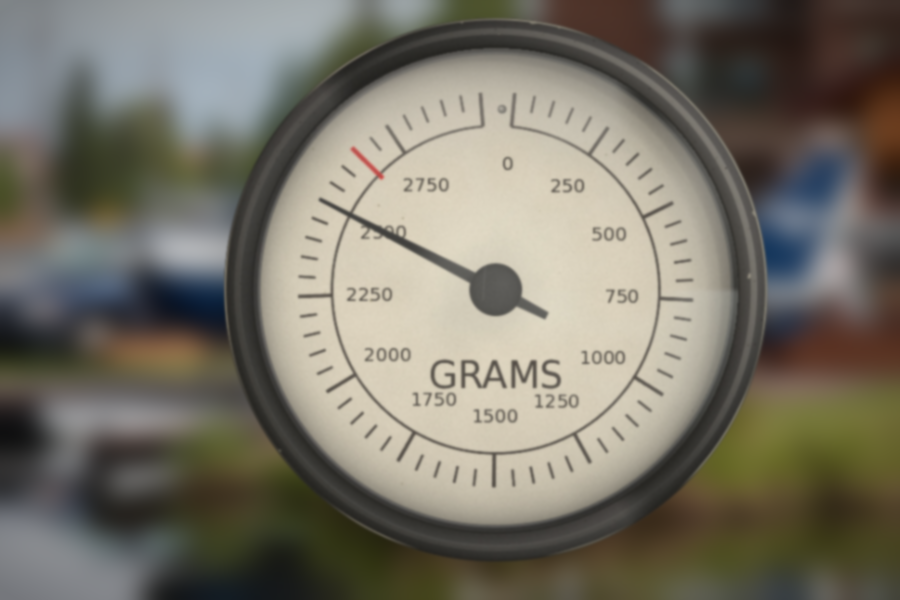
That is 2500 g
